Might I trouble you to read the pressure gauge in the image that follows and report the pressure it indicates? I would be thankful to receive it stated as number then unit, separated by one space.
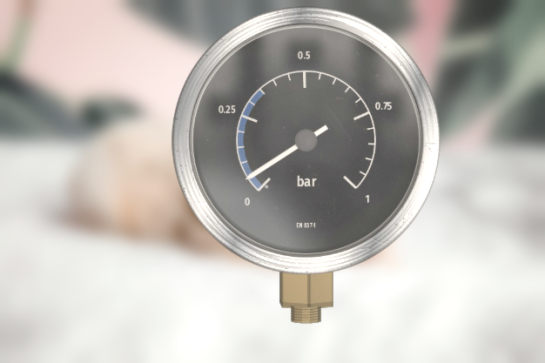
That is 0.05 bar
